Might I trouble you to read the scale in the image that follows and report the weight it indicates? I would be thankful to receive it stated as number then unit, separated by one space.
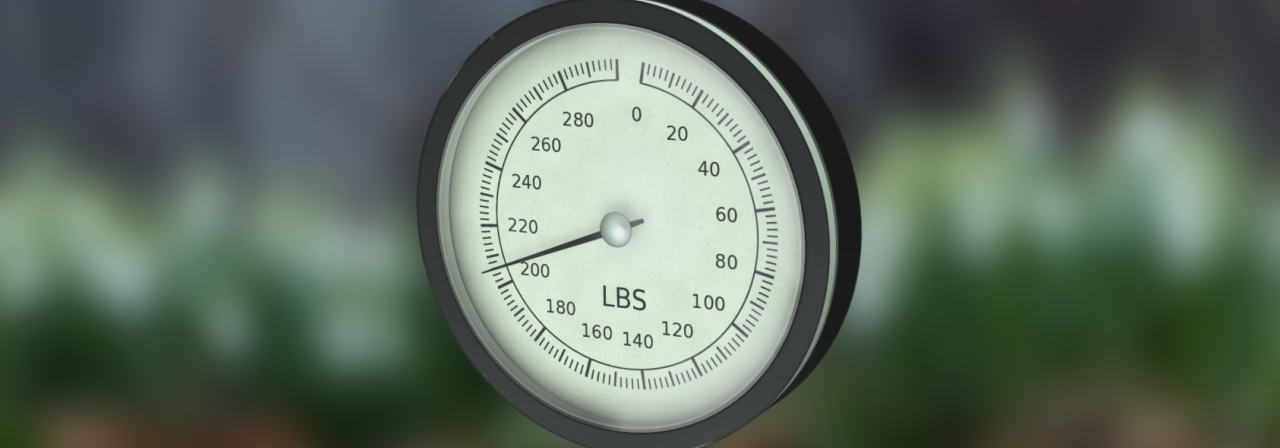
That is 206 lb
